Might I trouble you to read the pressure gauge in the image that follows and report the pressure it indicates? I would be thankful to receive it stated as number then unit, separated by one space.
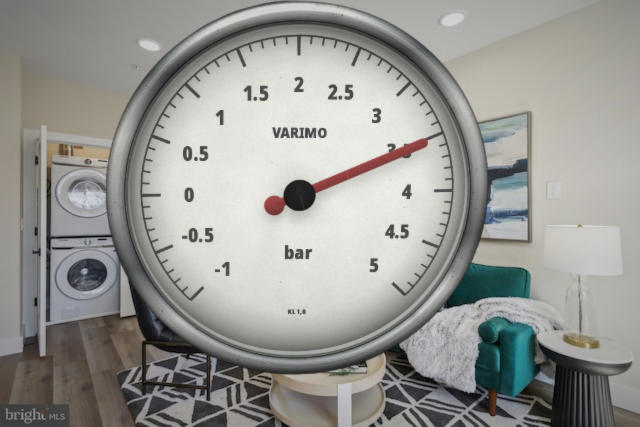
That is 3.5 bar
